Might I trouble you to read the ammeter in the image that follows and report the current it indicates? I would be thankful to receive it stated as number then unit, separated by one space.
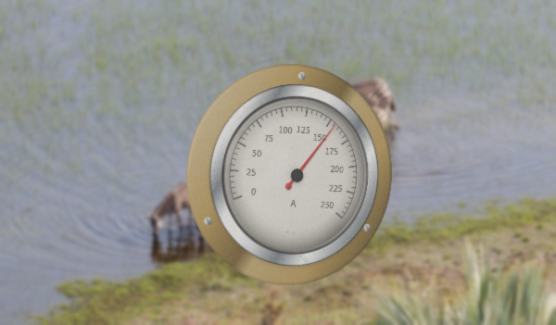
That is 155 A
